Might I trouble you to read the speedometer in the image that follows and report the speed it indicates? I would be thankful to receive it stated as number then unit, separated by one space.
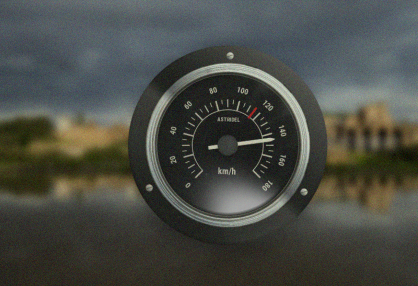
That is 145 km/h
